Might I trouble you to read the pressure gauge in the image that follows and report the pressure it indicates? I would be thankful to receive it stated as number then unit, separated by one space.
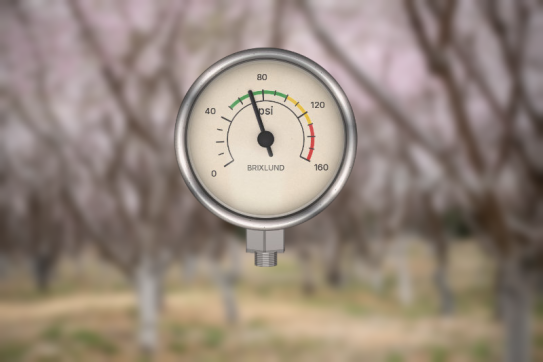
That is 70 psi
